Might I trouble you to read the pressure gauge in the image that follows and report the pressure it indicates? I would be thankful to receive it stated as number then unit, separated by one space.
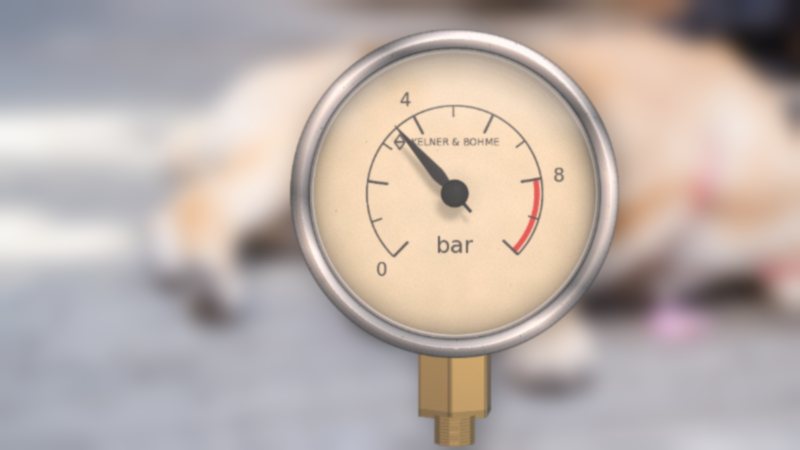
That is 3.5 bar
